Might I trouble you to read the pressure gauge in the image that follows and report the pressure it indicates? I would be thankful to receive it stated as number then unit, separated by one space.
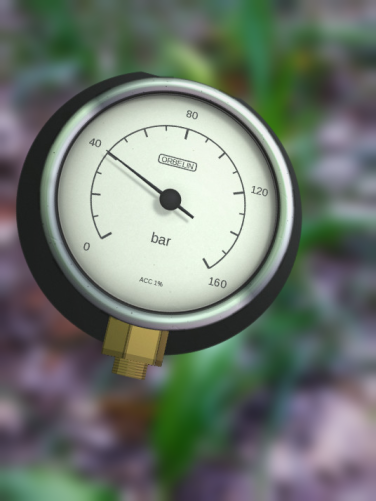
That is 40 bar
